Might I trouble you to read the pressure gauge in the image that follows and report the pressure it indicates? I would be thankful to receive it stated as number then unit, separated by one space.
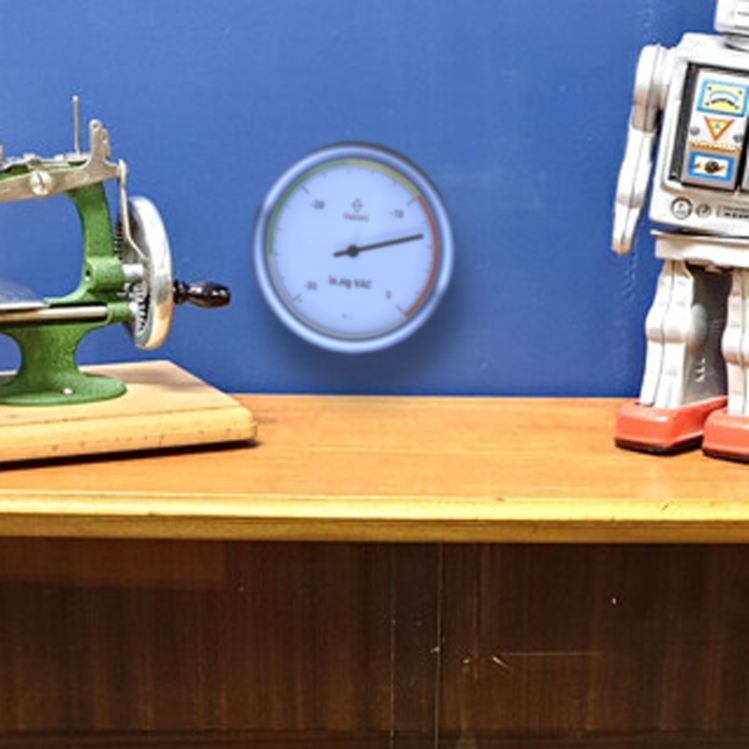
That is -7 inHg
